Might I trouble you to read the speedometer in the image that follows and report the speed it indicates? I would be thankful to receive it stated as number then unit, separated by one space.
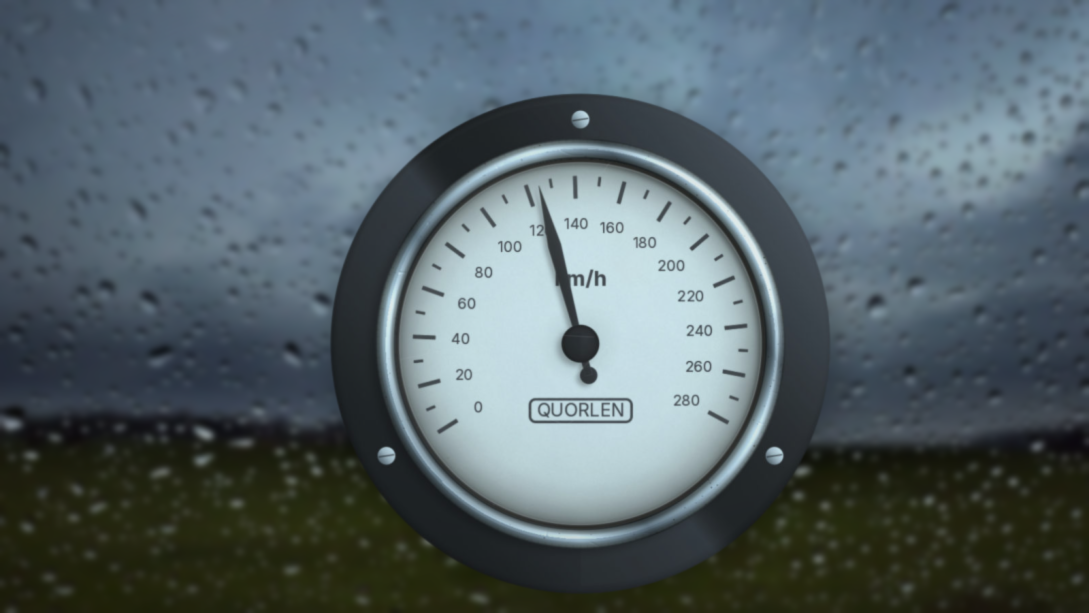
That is 125 km/h
